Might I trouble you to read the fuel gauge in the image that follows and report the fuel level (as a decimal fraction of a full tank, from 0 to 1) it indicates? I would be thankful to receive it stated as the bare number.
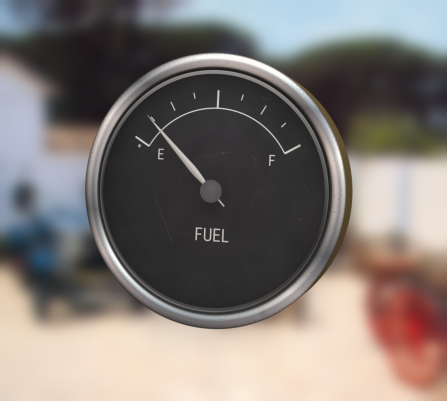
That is 0.125
